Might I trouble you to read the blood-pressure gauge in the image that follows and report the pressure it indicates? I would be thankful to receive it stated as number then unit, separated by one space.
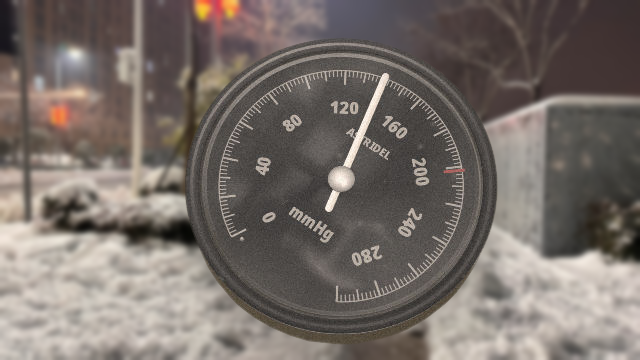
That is 140 mmHg
